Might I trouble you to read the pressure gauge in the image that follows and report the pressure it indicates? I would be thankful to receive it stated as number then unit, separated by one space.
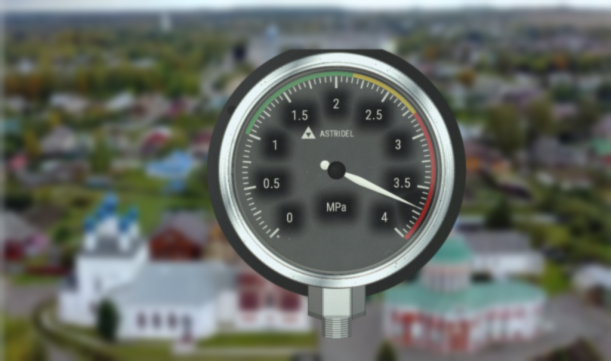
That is 3.7 MPa
